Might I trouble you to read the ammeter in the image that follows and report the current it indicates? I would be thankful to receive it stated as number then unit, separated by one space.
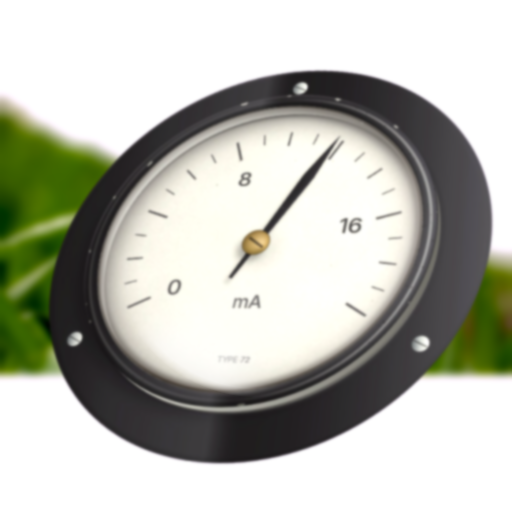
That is 12 mA
